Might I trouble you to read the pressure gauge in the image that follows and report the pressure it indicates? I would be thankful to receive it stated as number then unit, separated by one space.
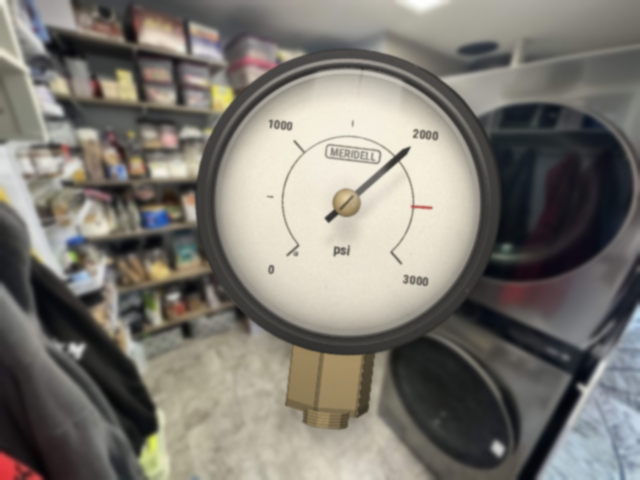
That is 2000 psi
